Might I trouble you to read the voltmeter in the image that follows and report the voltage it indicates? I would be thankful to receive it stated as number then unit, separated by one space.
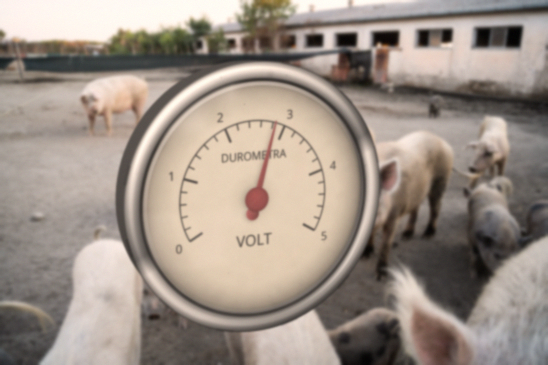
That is 2.8 V
